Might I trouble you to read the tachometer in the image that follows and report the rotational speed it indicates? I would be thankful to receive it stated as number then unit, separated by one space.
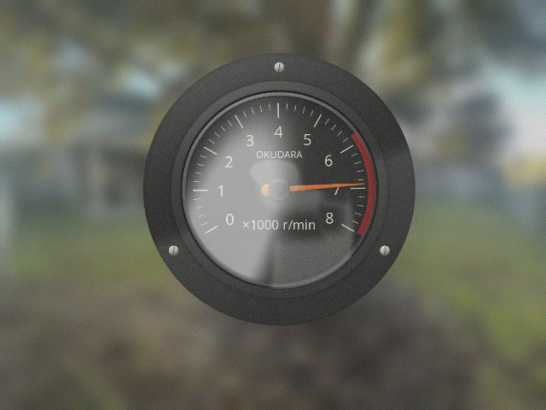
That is 6900 rpm
